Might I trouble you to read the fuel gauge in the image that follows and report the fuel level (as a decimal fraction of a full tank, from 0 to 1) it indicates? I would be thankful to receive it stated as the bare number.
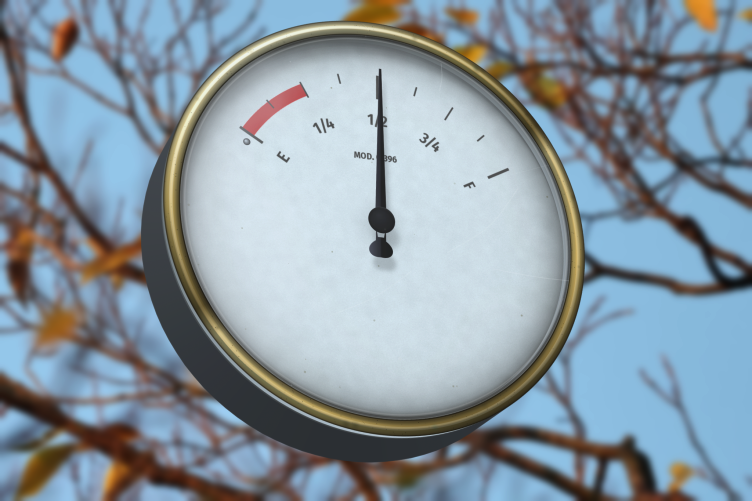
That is 0.5
